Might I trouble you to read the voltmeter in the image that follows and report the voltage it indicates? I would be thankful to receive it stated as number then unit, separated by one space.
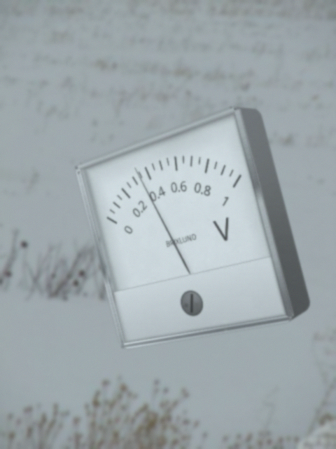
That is 0.35 V
